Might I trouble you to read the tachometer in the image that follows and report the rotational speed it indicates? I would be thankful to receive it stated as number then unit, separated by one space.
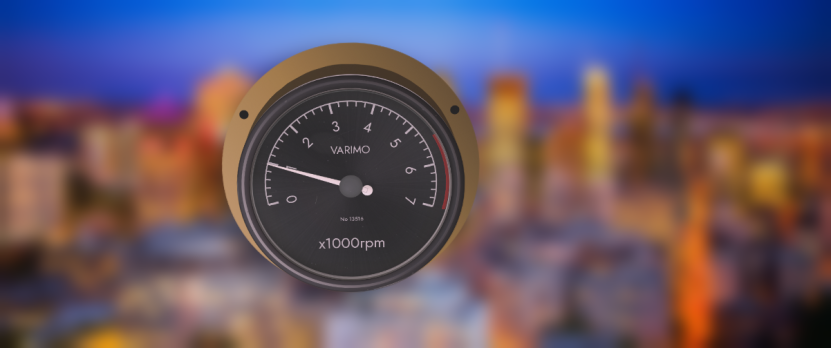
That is 1000 rpm
